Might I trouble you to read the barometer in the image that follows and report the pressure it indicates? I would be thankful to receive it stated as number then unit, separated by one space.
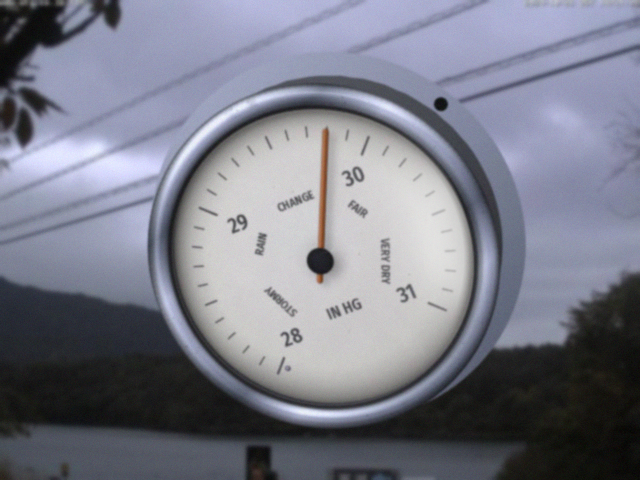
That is 29.8 inHg
